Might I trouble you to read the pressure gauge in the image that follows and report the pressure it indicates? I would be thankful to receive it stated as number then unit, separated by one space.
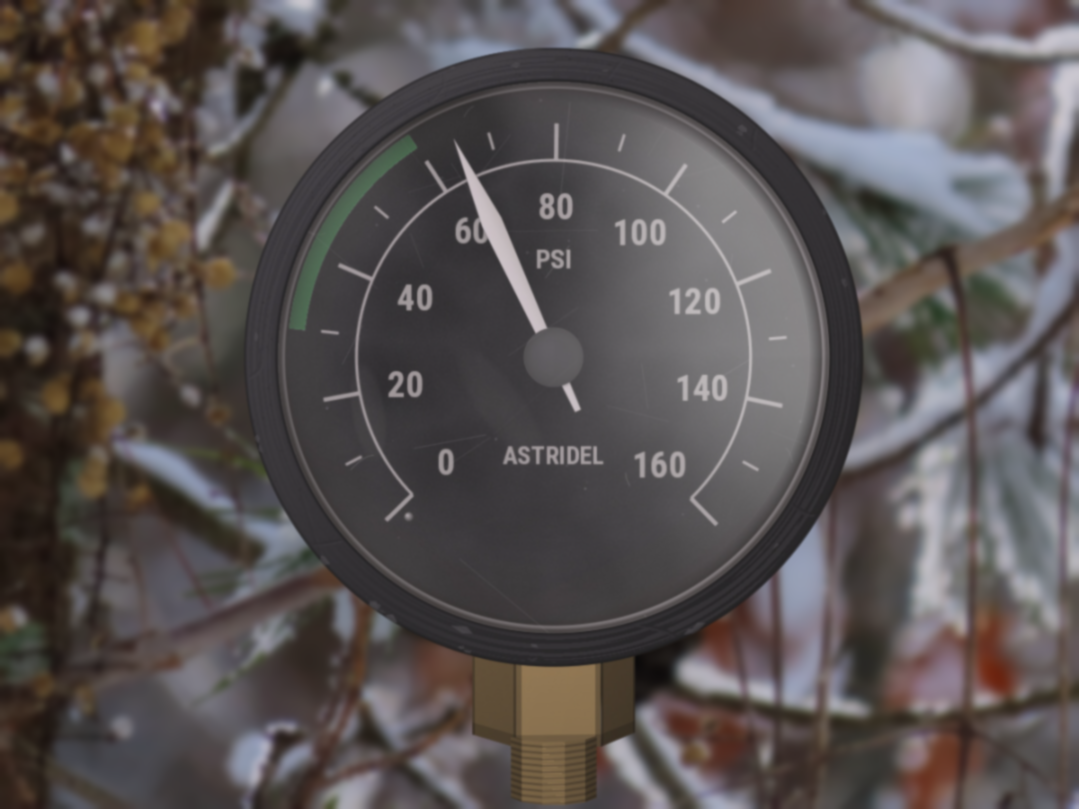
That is 65 psi
